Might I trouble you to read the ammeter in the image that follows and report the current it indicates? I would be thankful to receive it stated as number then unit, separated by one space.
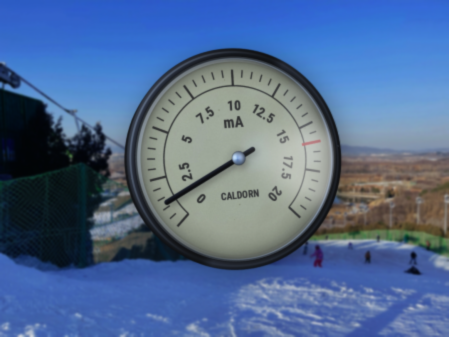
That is 1.25 mA
